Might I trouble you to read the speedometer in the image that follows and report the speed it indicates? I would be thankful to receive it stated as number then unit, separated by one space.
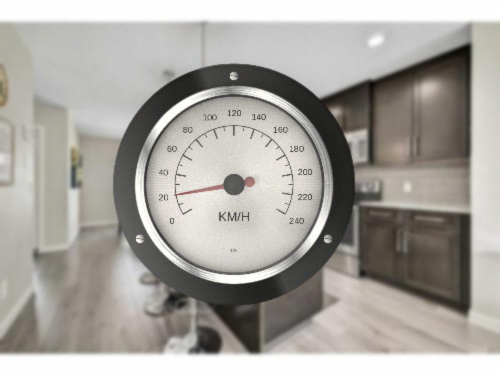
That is 20 km/h
